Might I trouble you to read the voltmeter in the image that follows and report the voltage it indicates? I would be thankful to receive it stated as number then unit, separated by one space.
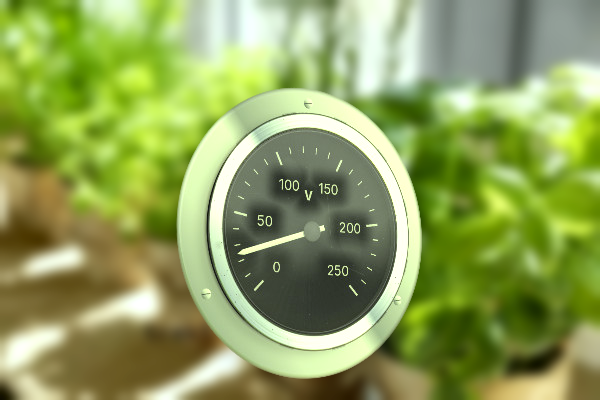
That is 25 V
